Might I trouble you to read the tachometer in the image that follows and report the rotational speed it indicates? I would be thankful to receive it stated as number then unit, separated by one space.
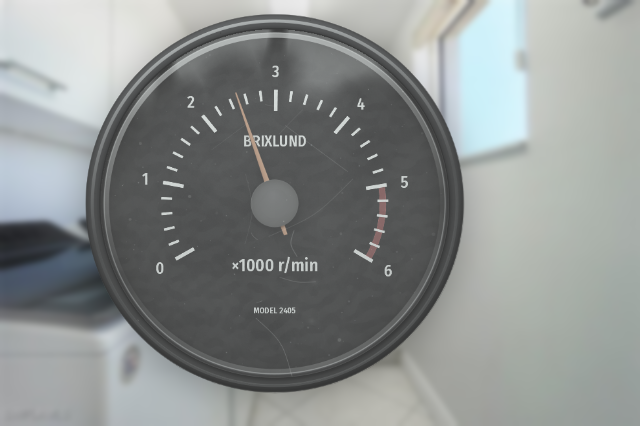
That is 2500 rpm
